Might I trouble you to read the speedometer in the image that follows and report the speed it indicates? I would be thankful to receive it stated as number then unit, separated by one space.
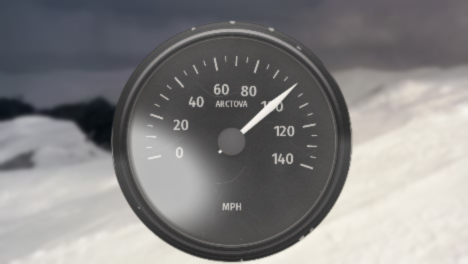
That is 100 mph
